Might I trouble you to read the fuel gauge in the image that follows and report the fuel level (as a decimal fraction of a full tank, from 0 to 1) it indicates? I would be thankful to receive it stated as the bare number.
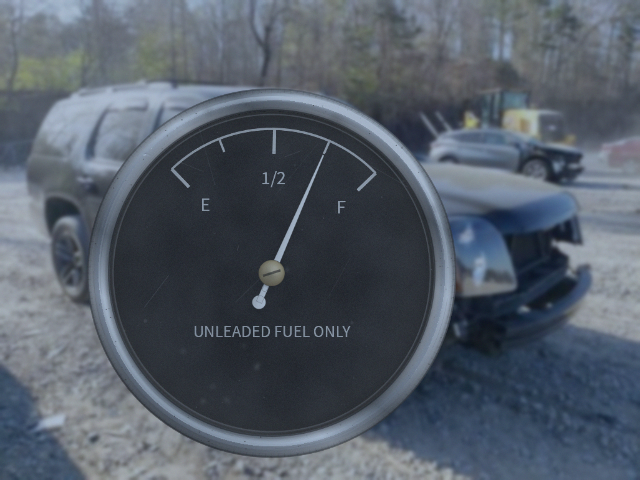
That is 0.75
